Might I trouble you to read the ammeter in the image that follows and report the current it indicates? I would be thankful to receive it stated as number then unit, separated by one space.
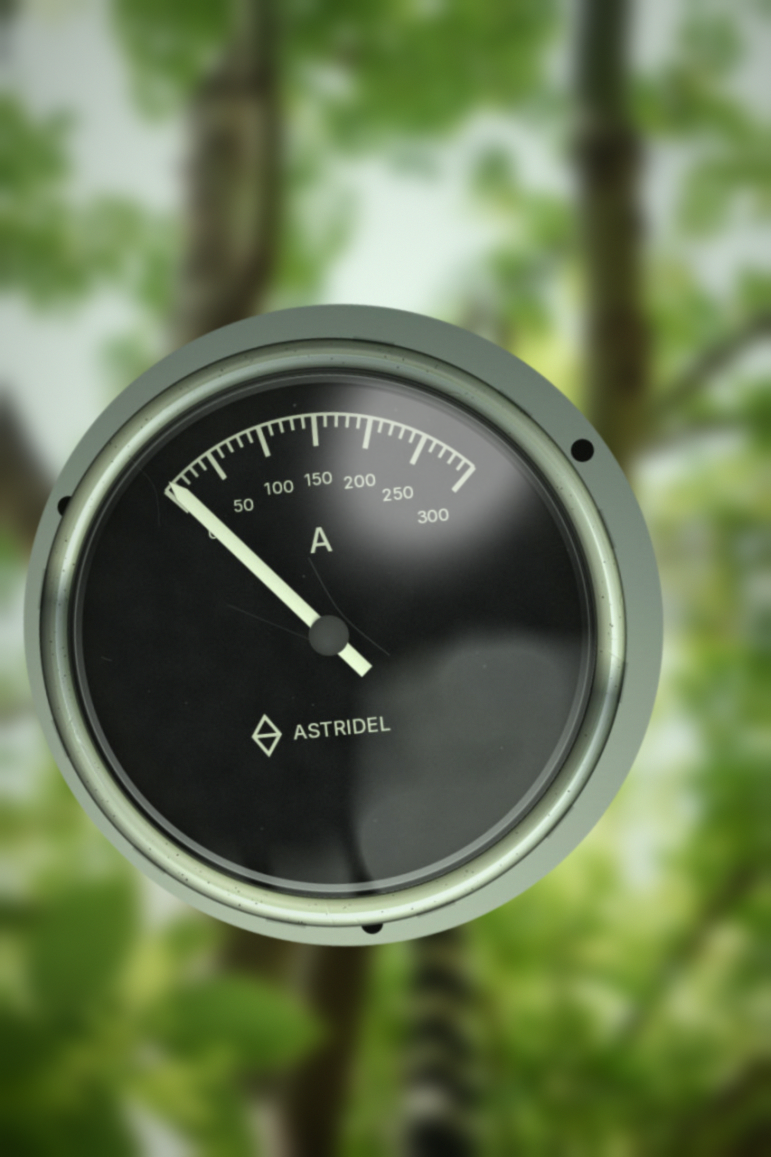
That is 10 A
